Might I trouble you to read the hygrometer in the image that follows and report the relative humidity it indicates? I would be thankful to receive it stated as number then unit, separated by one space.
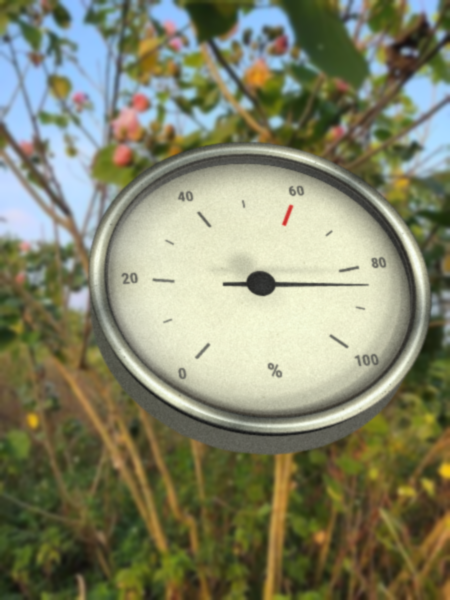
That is 85 %
